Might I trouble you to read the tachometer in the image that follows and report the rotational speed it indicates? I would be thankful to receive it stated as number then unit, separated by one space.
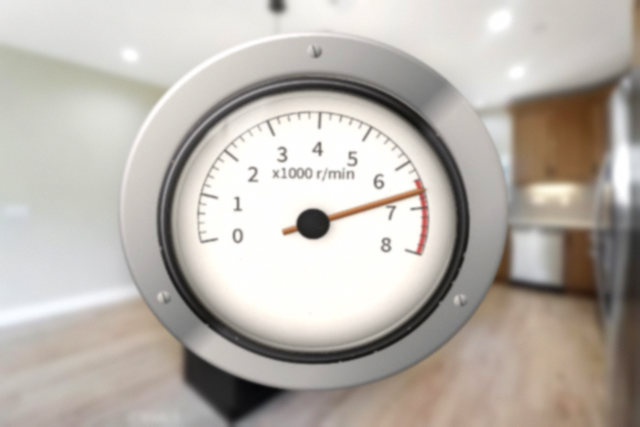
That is 6600 rpm
